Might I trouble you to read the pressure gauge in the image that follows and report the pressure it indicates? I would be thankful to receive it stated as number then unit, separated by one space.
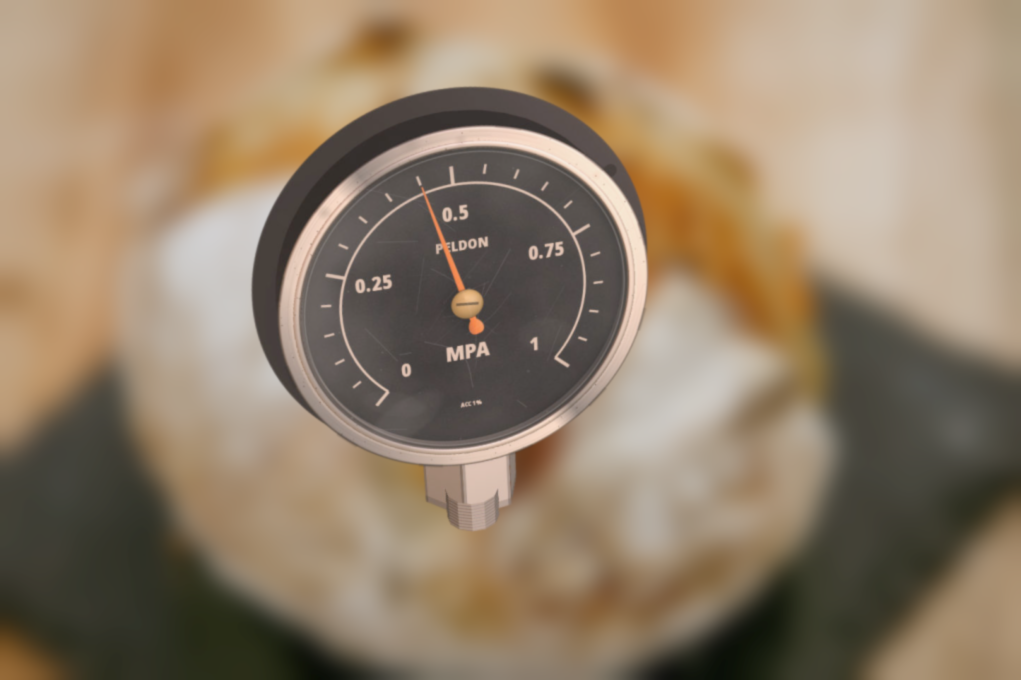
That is 0.45 MPa
